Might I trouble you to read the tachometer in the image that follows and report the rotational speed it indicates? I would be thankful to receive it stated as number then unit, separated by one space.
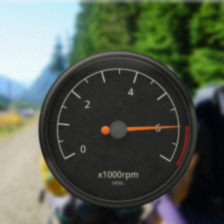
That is 6000 rpm
